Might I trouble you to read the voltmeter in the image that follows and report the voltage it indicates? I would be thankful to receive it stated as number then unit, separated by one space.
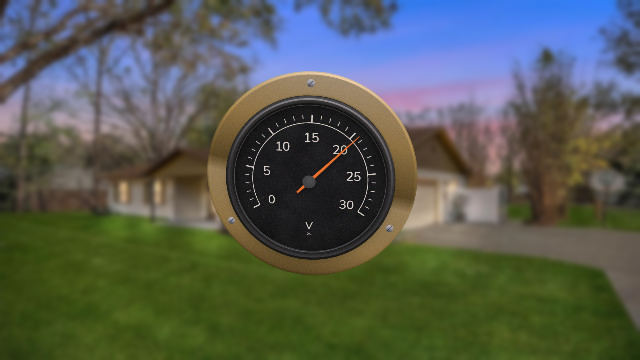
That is 20.5 V
